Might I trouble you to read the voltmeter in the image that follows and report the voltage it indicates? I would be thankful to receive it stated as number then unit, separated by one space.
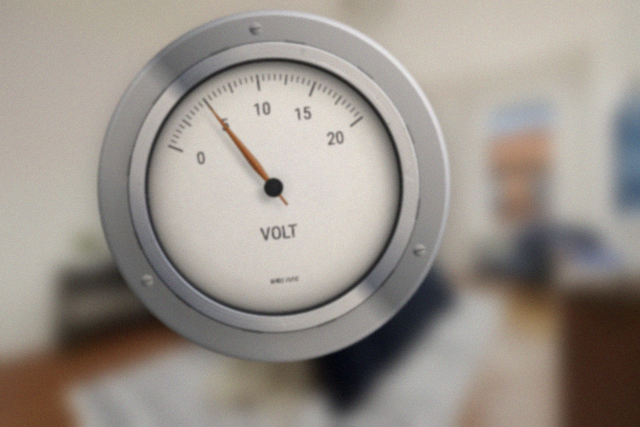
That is 5 V
